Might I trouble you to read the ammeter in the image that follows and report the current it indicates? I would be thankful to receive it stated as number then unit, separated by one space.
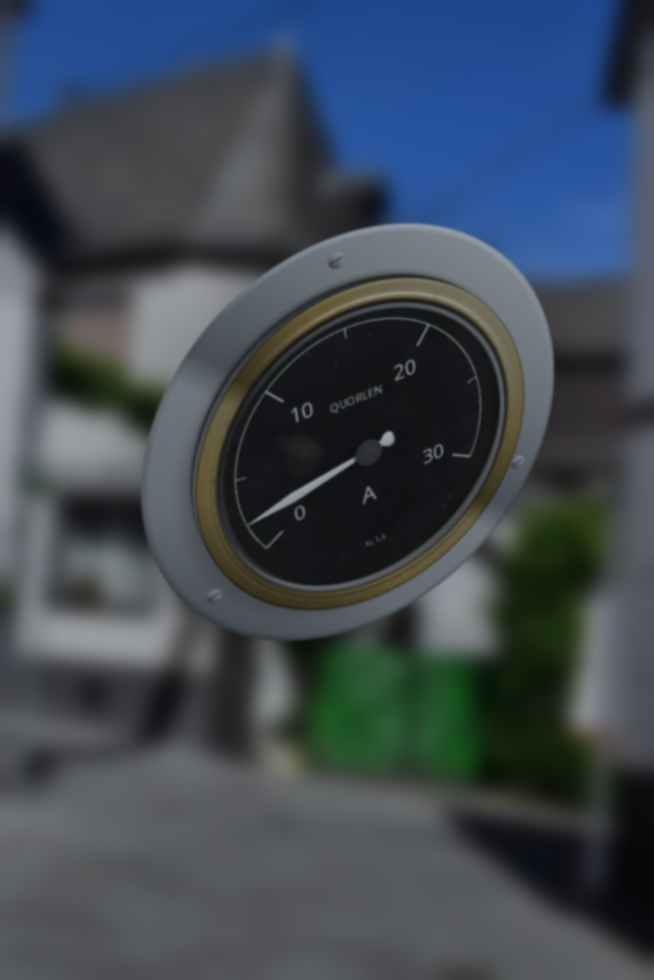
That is 2.5 A
